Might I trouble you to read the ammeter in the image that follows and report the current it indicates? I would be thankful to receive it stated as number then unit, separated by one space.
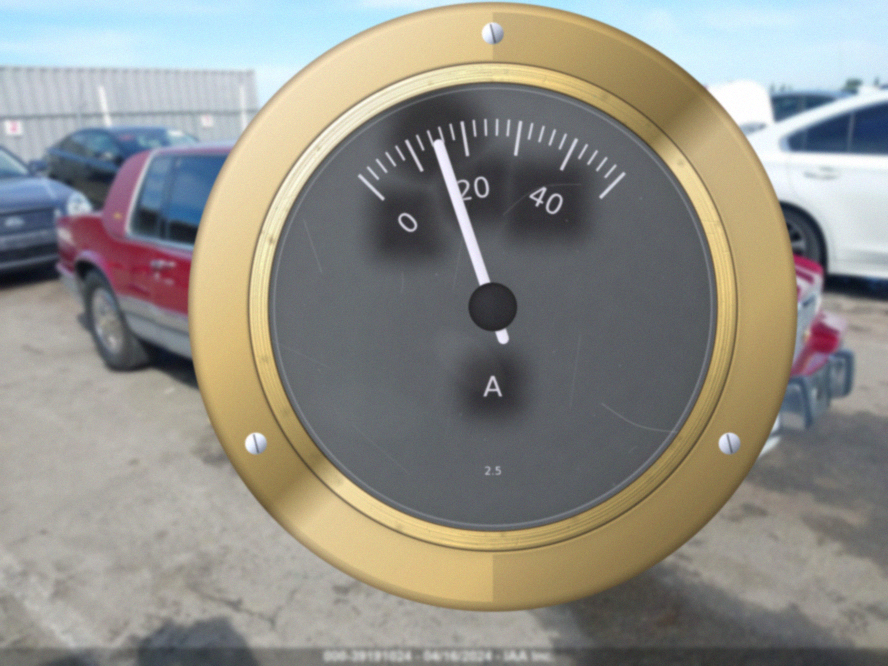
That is 15 A
